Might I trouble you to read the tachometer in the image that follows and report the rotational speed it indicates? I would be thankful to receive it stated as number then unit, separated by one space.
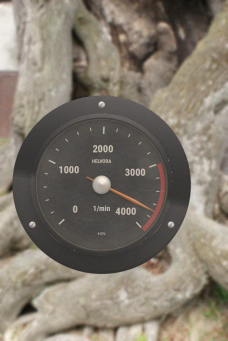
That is 3700 rpm
